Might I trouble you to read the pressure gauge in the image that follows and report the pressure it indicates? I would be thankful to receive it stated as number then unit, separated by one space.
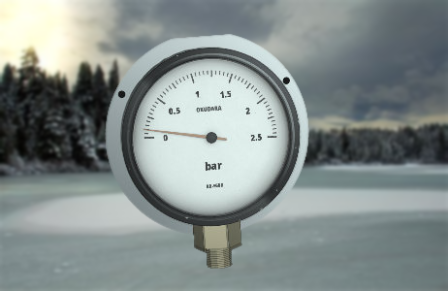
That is 0.1 bar
